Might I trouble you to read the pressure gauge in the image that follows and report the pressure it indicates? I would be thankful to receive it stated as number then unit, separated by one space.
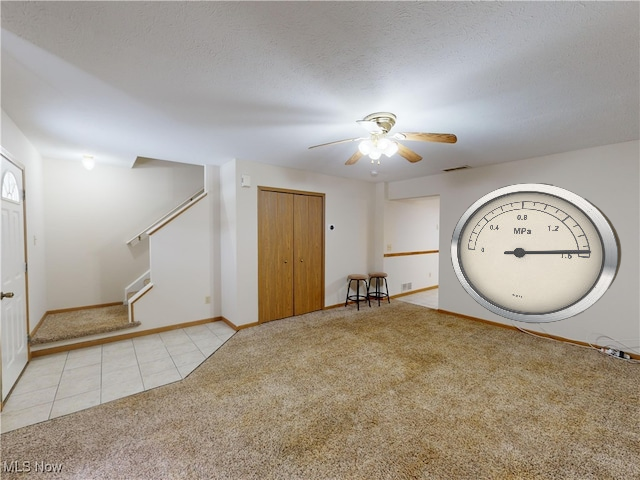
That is 1.55 MPa
